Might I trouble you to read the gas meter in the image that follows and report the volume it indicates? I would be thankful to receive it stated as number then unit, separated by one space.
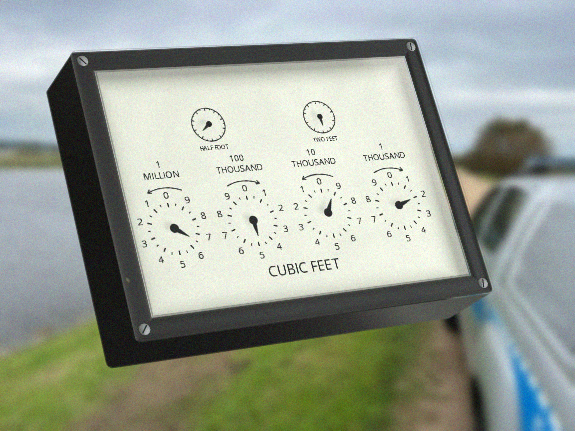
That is 649200 ft³
